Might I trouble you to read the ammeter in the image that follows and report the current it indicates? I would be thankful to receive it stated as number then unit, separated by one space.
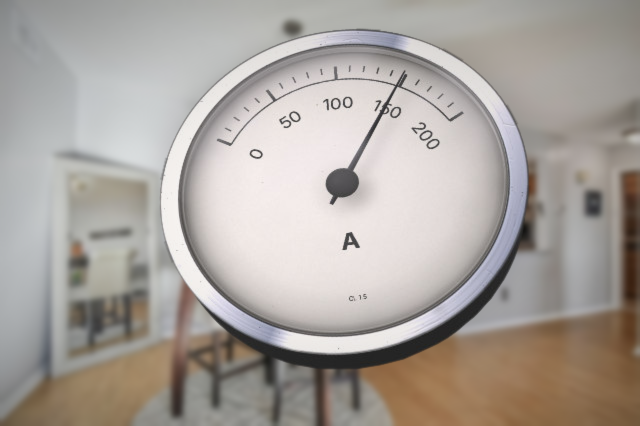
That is 150 A
